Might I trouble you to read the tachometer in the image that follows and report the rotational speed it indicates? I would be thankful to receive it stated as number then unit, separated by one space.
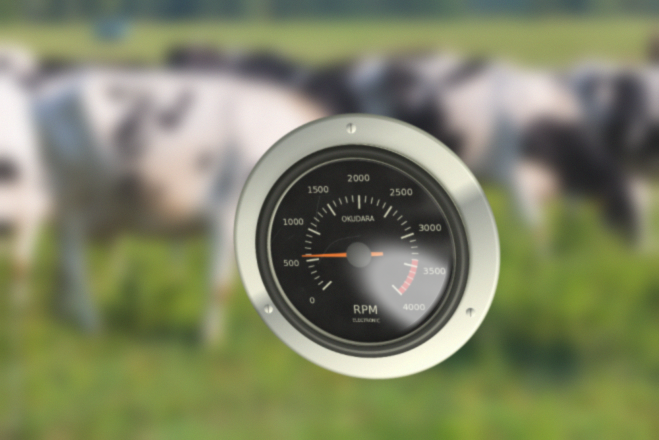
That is 600 rpm
